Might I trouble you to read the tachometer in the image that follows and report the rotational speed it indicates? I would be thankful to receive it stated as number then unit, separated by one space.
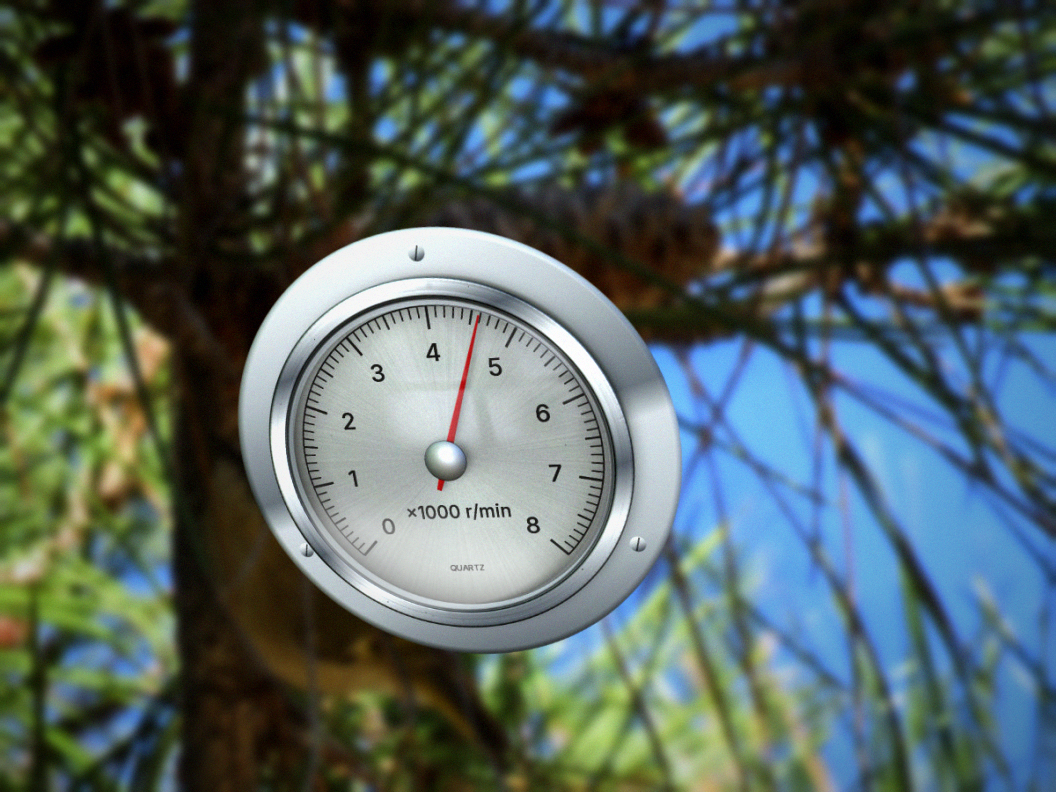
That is 4600 rpm
